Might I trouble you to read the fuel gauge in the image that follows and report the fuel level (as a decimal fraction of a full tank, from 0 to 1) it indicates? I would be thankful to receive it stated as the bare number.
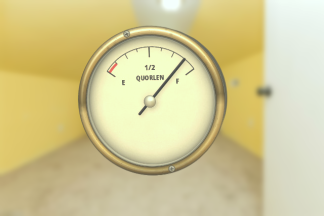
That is 0.875
